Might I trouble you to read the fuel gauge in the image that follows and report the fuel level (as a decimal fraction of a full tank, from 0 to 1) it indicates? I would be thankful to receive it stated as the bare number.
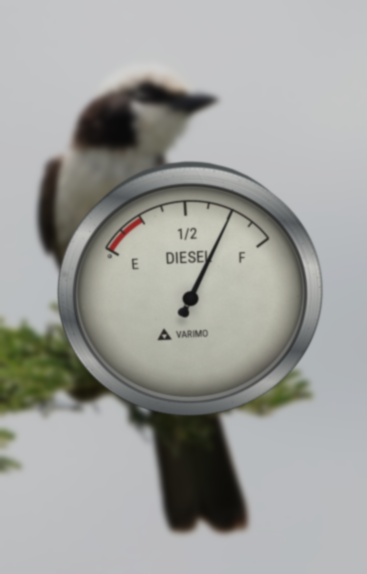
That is 0.75
